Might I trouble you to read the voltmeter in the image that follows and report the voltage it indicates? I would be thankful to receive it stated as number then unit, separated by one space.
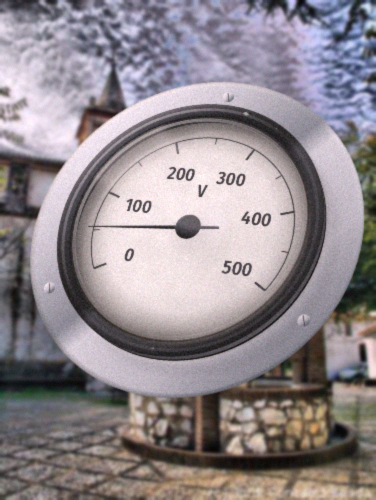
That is 50 V
